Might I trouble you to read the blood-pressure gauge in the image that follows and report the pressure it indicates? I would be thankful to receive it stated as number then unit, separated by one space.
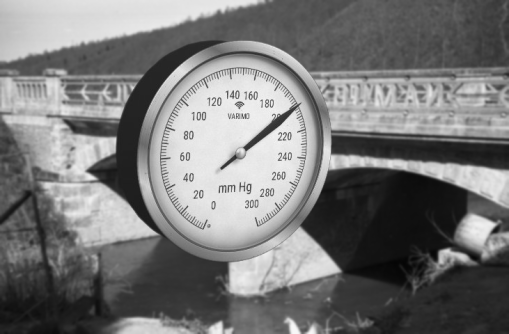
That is 200 mmHg
